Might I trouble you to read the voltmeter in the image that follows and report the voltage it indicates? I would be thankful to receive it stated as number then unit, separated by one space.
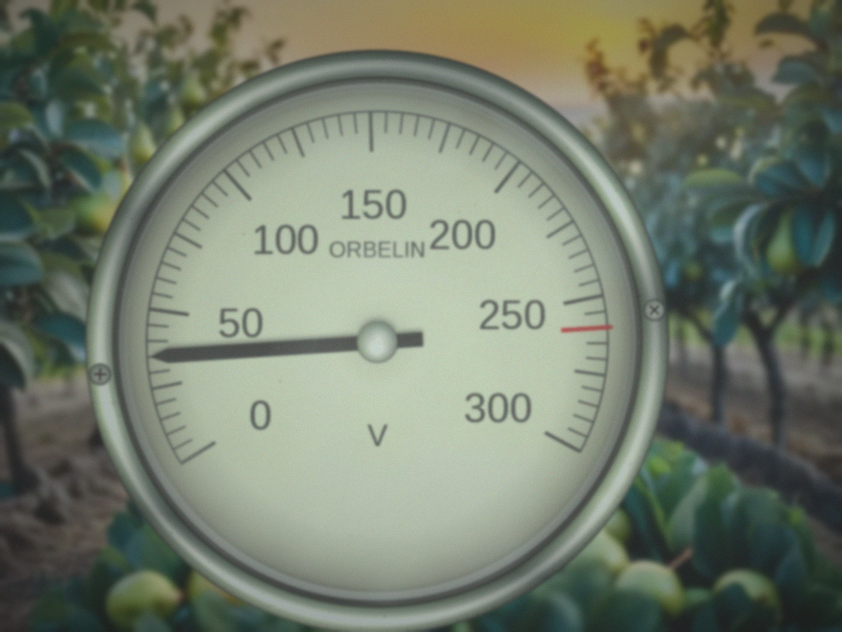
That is 35 V
